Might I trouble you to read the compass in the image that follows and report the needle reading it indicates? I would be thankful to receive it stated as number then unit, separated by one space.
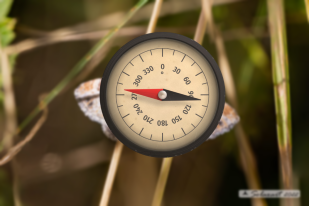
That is 277.5 °
